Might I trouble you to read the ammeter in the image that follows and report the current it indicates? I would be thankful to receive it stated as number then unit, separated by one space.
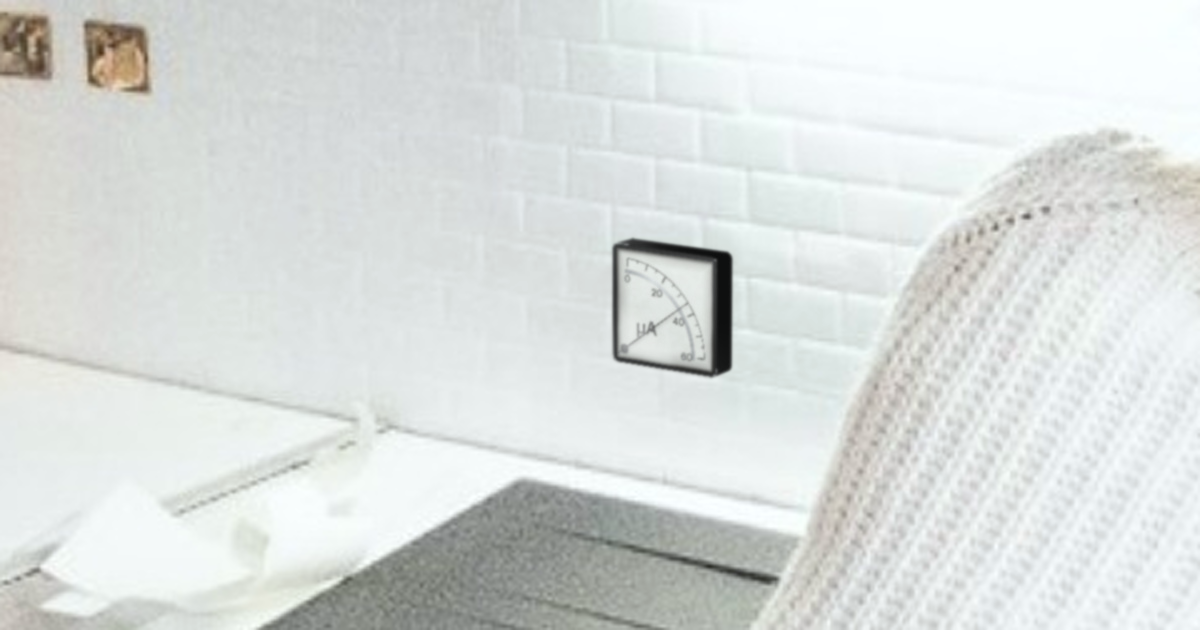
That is 35 µA
